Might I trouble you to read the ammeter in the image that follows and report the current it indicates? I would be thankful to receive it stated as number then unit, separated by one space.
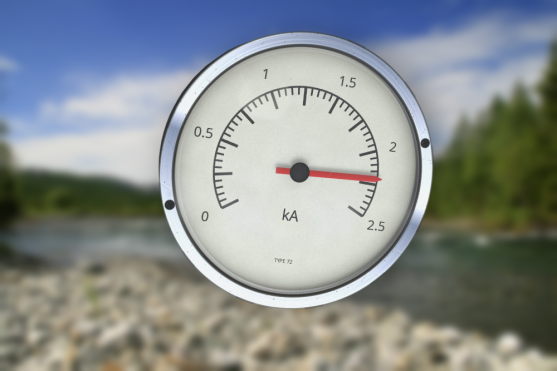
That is 2.2 kA
